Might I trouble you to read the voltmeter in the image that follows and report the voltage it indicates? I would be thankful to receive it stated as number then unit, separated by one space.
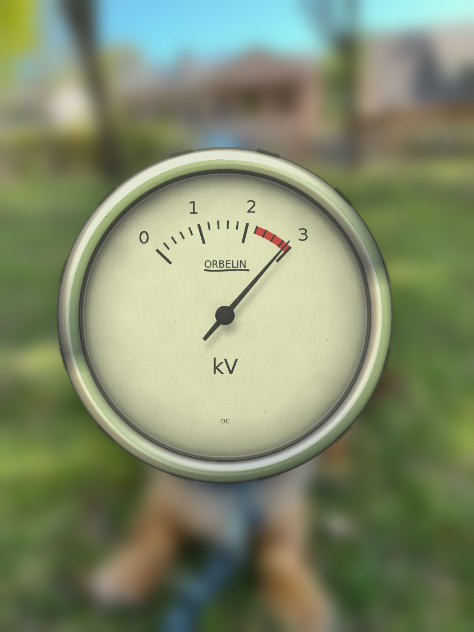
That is 2.9 kV
